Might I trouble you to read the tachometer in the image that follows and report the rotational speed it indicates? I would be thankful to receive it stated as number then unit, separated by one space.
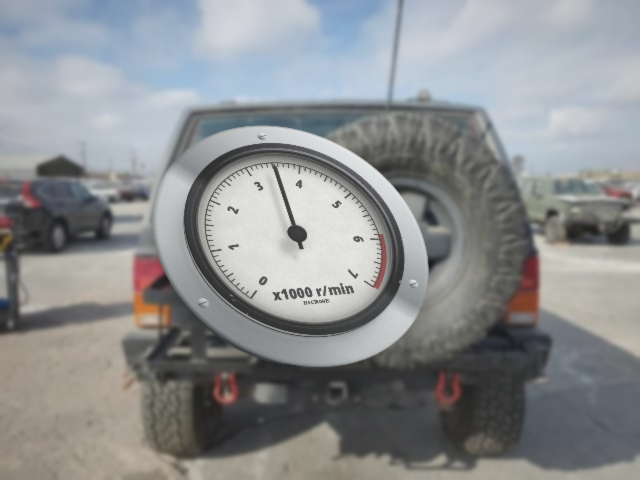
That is 3500 rpm
